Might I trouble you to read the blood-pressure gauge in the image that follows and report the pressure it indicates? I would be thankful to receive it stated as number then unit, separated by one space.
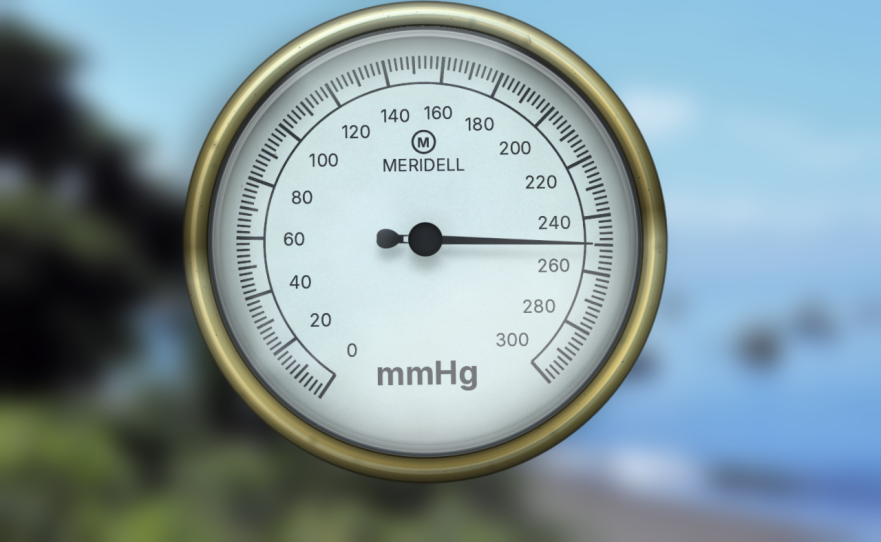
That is 250 mmHg
